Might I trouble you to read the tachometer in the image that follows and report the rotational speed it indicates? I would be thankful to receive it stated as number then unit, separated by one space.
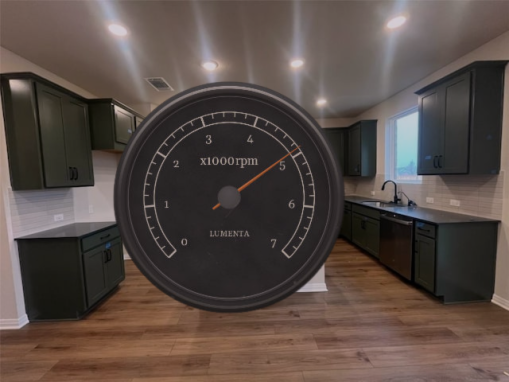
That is 4900 rpm
